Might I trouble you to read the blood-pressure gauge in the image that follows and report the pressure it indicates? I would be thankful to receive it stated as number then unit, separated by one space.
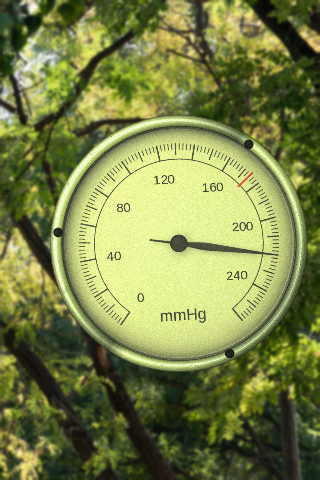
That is 220 mmHg
